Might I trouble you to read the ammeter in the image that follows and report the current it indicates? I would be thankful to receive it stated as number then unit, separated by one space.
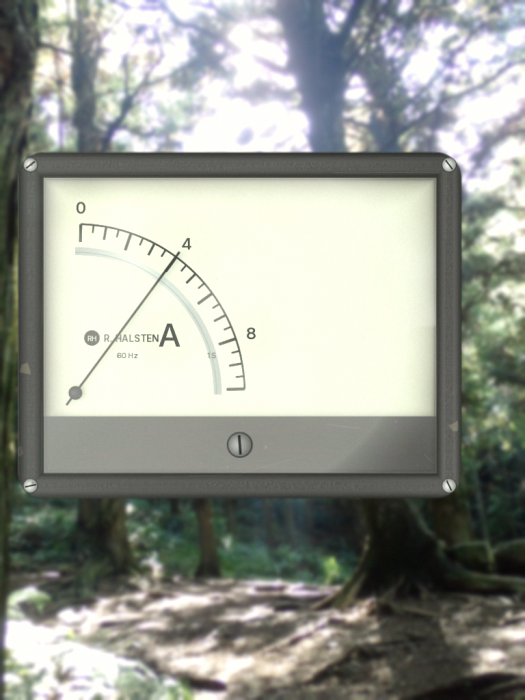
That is 4 A
